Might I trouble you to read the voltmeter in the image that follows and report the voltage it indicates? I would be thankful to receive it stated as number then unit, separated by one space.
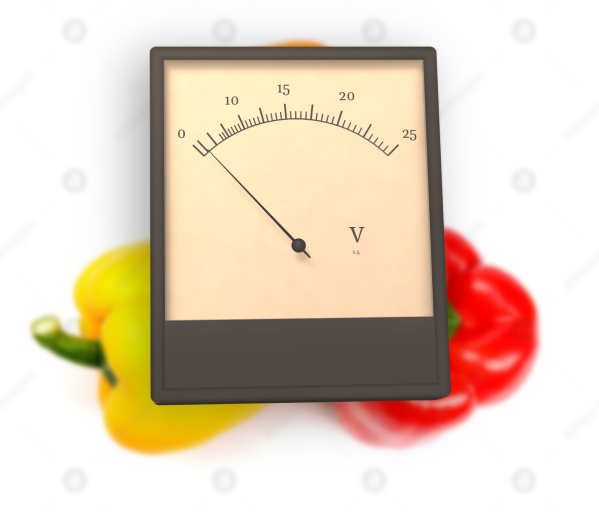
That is 2.5 V
